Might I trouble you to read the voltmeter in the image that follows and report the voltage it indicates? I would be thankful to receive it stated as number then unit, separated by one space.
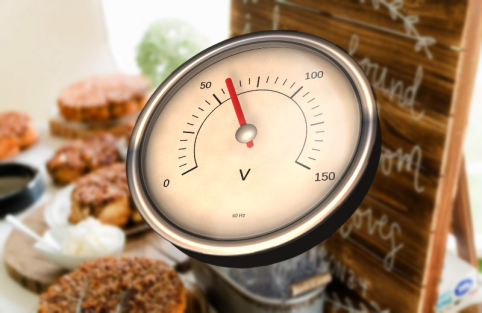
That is 60 V
